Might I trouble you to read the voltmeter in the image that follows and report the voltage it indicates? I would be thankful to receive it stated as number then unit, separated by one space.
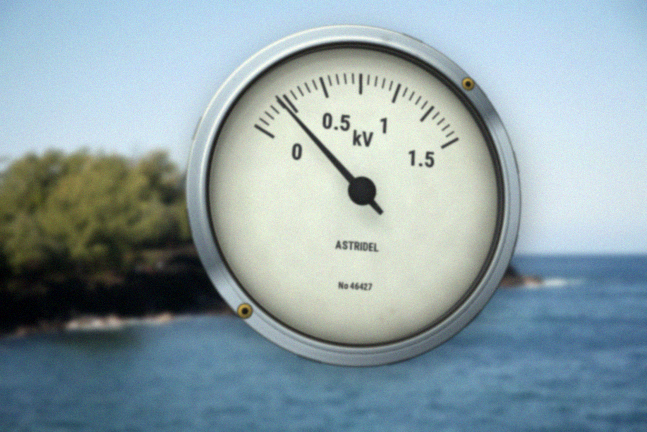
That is 0.2 kV
